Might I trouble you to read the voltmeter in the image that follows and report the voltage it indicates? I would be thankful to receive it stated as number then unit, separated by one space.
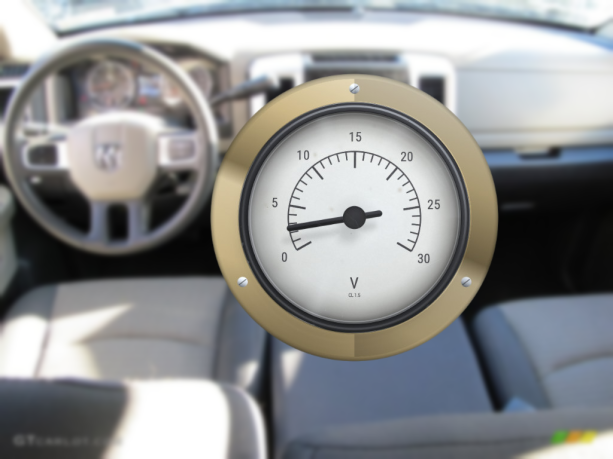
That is 2.5 V
